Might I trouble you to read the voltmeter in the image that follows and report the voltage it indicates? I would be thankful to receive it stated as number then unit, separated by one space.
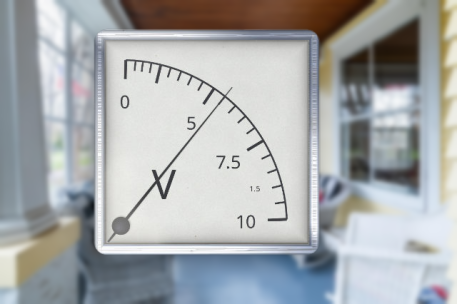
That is 5.5 V
